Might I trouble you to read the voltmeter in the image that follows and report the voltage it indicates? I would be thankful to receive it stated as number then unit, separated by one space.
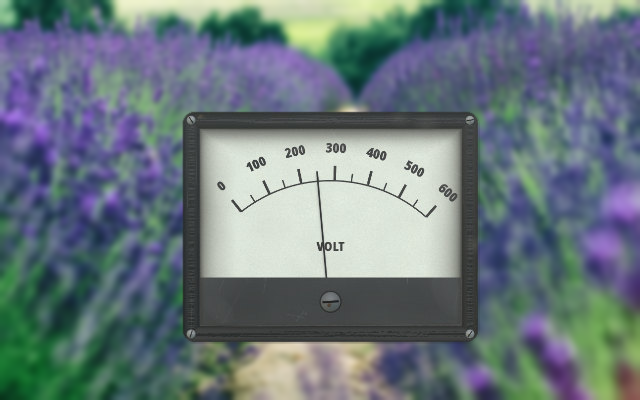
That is 250 V
